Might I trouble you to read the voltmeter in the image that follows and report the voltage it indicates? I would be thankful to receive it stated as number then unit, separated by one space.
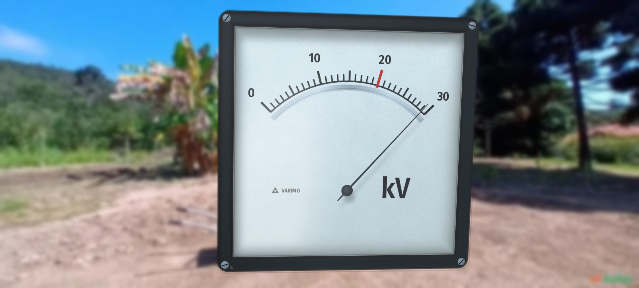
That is 29 kV
